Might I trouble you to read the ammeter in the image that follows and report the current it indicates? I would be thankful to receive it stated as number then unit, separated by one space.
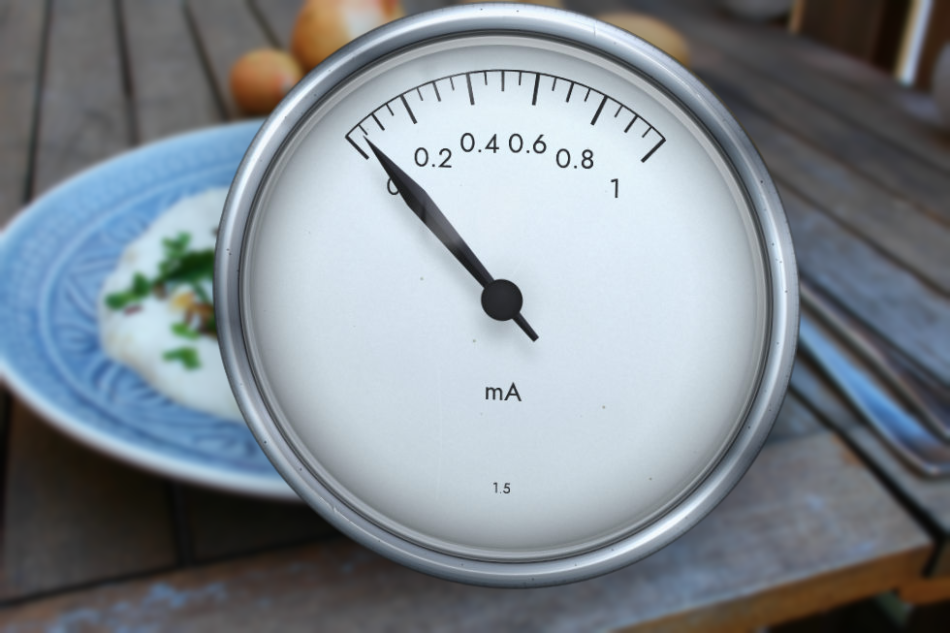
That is 0.05 mA
